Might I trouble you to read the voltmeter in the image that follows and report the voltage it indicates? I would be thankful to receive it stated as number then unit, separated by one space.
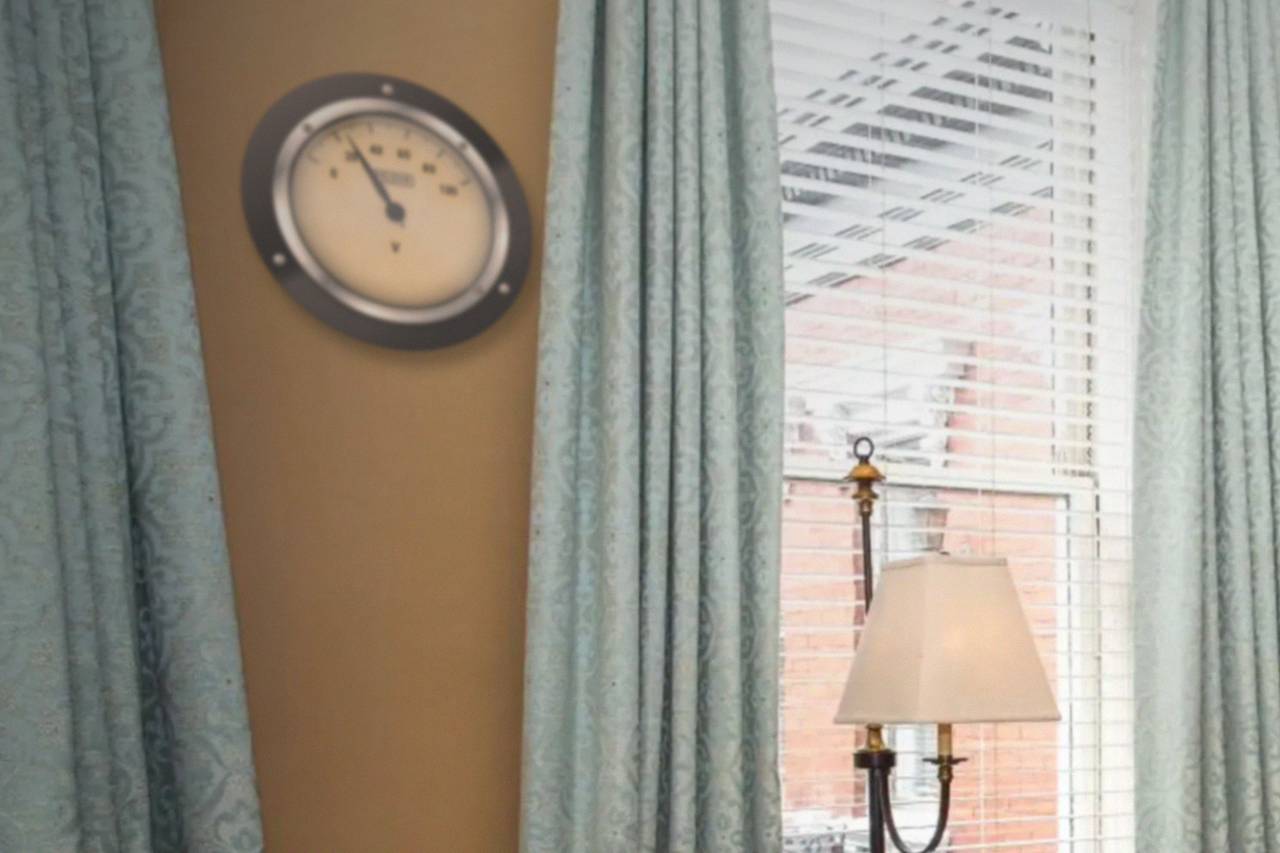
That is 25 V
